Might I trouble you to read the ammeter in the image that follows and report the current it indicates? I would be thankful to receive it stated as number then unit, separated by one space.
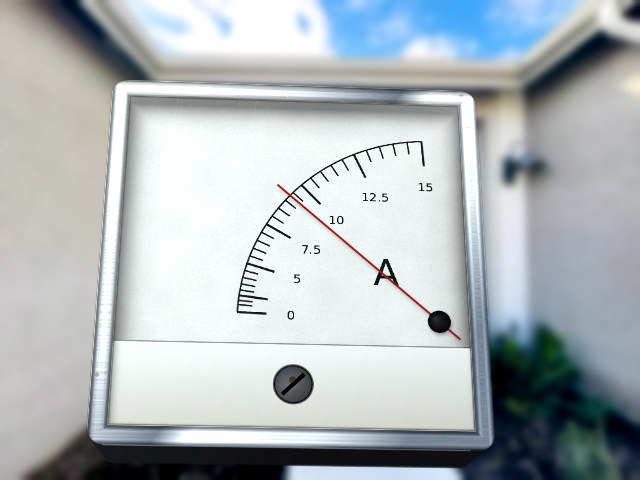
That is 9.25 A
